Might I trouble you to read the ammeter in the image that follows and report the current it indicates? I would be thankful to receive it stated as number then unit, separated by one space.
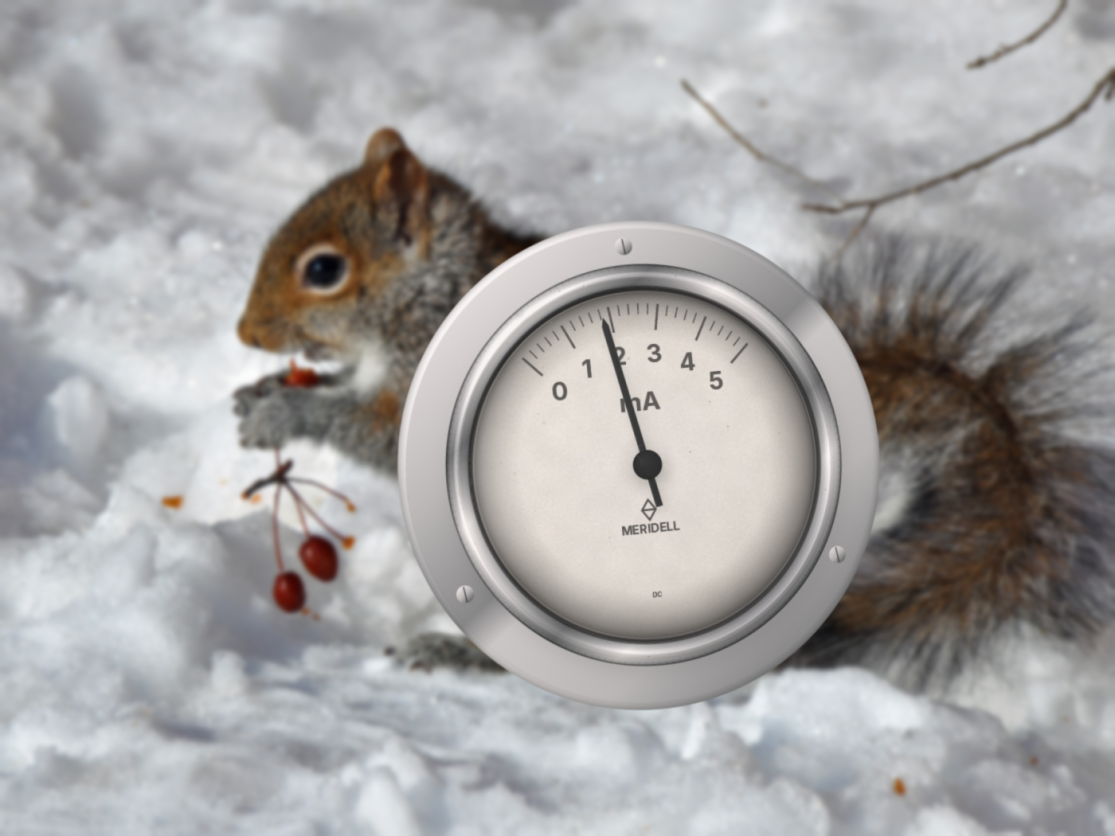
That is 1.8 mA
